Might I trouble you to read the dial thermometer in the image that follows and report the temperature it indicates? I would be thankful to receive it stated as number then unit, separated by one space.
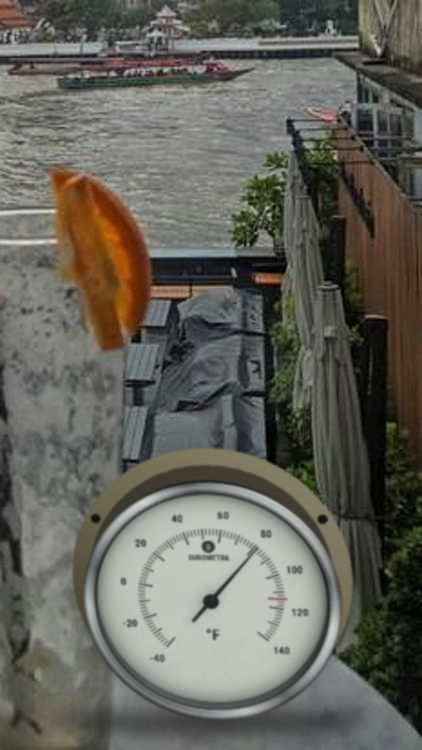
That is 80 °F
